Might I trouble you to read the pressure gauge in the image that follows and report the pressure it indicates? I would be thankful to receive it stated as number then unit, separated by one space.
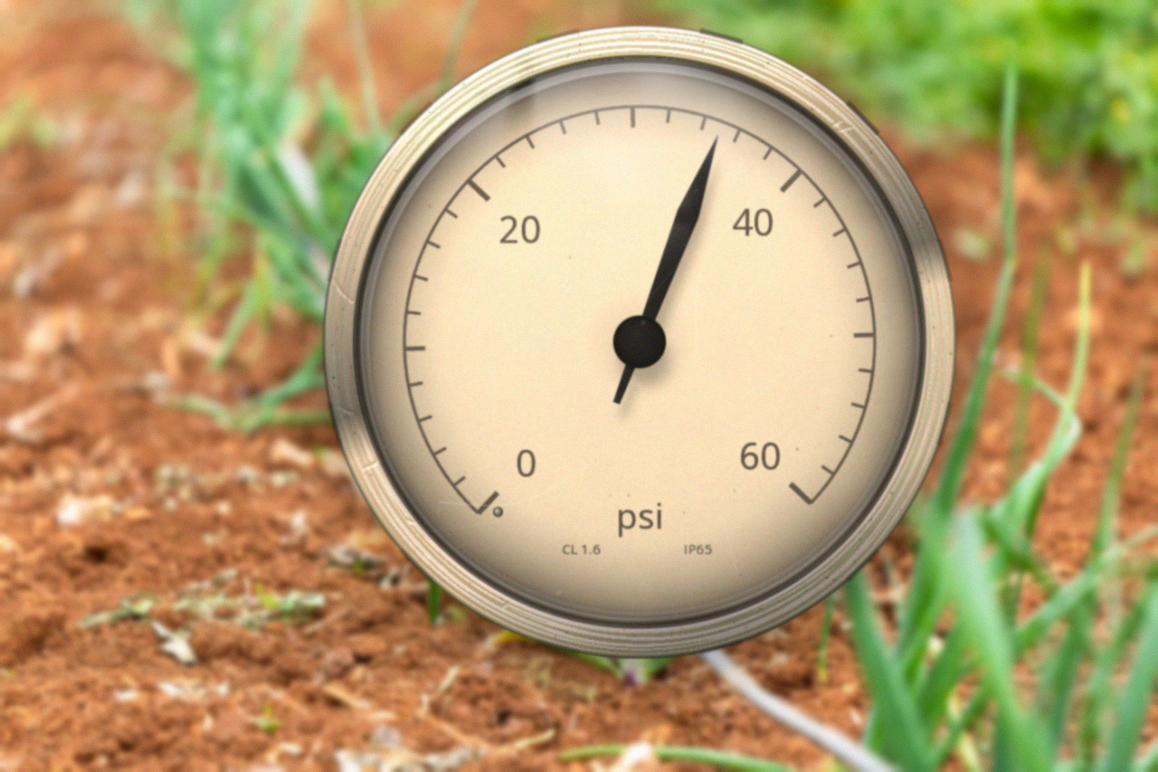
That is 35 psi
